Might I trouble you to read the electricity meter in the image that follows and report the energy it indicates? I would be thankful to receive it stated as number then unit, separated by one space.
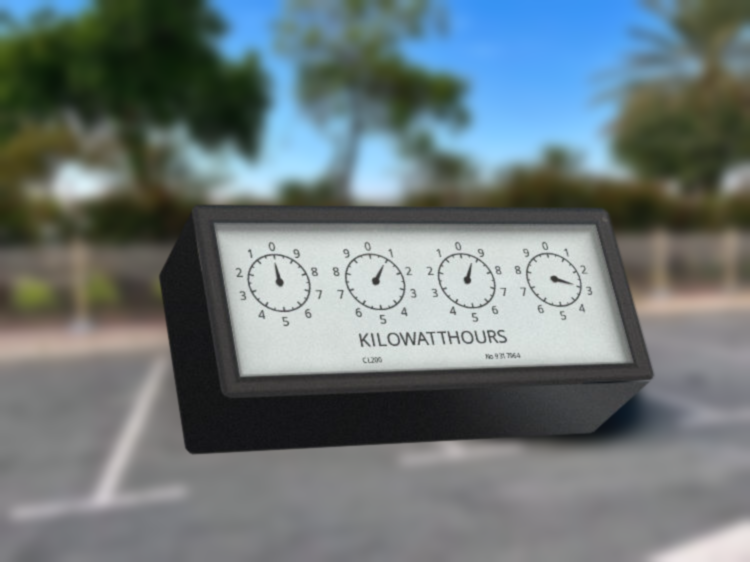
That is 93 kWh
